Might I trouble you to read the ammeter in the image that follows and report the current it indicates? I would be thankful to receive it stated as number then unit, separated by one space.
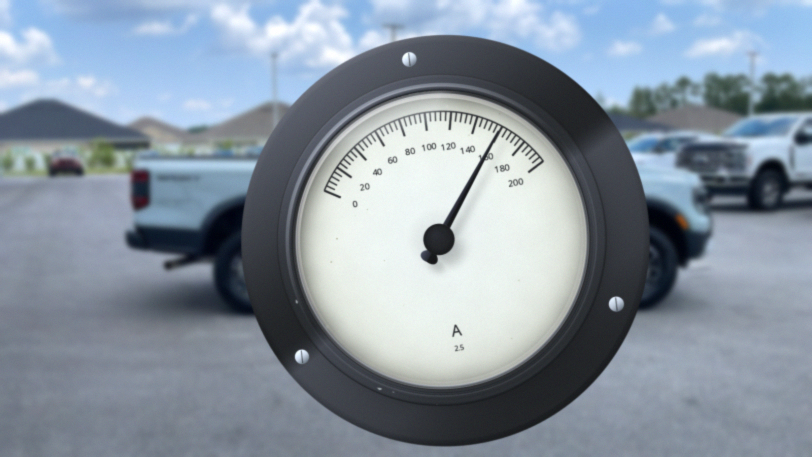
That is 160 A
